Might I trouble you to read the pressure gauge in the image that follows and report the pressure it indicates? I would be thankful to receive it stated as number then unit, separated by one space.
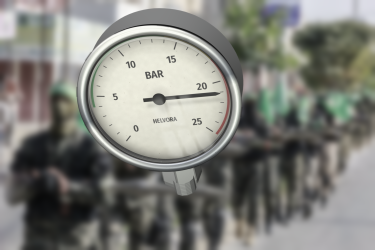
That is 21 bar
